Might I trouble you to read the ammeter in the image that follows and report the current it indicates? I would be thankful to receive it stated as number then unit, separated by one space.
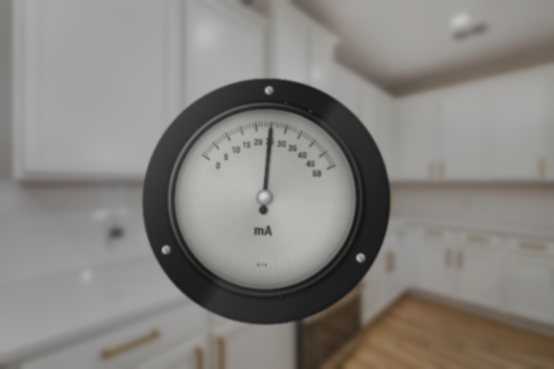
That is 25 mA
